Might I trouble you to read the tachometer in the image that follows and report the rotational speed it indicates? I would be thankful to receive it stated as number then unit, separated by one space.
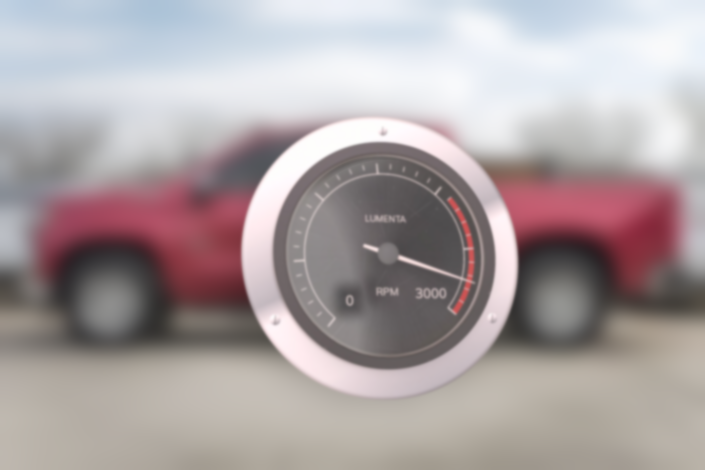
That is 2750 rpm
